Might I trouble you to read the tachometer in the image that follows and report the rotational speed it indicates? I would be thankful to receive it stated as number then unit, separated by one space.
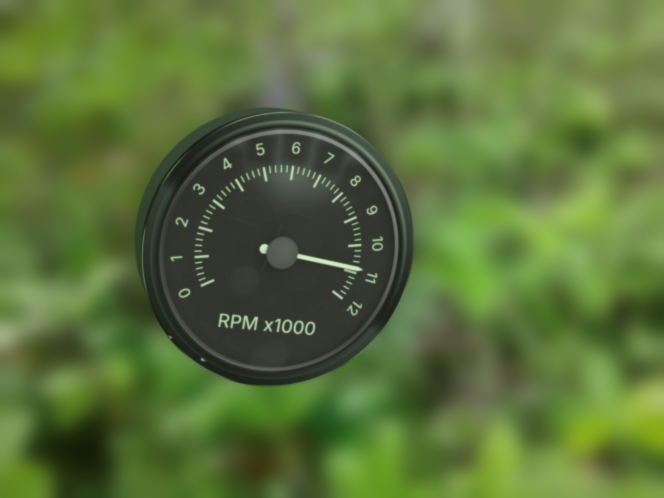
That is 10800 rpm
